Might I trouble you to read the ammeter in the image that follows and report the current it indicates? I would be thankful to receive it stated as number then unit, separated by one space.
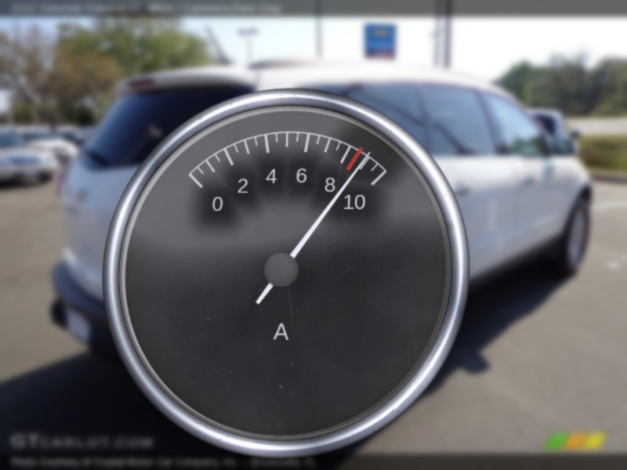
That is 9 A
